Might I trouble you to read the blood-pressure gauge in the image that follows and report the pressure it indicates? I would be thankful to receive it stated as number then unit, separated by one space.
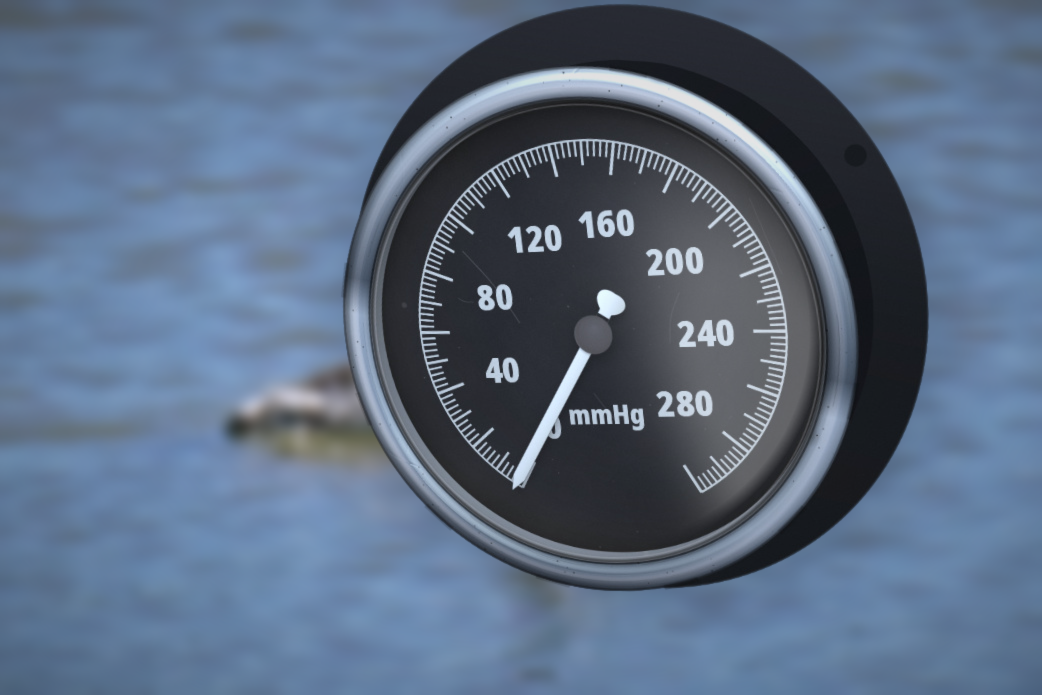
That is 2 mmHg
